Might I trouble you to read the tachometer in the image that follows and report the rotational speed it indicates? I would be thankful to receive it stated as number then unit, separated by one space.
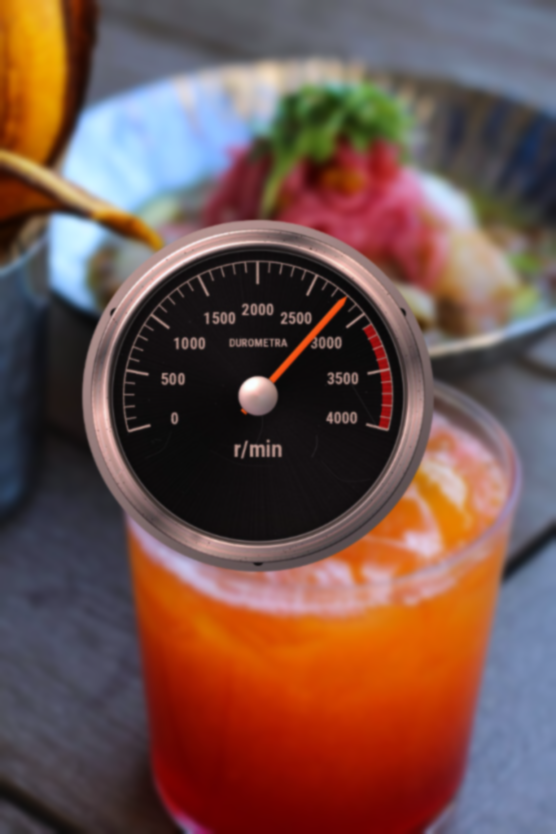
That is 2800 rpm
